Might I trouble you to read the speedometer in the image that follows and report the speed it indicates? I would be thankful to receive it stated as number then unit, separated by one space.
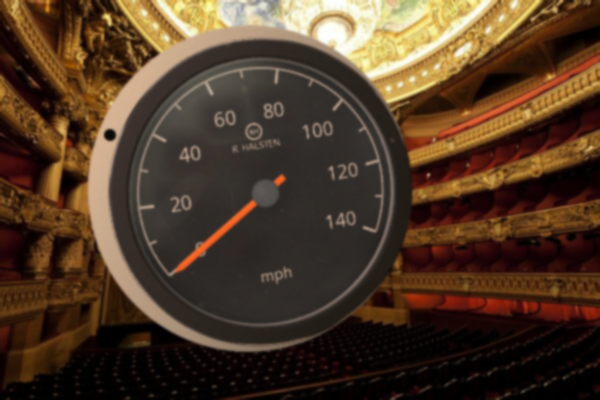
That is 0 mph
